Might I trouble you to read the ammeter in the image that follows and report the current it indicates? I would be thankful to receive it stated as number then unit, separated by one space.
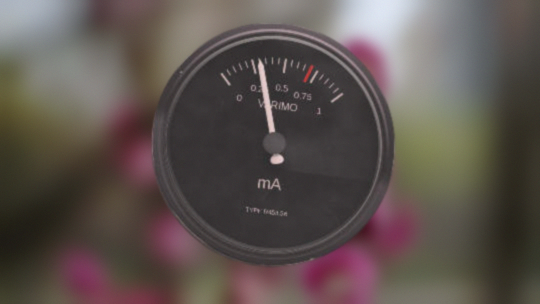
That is 0.3 mA
